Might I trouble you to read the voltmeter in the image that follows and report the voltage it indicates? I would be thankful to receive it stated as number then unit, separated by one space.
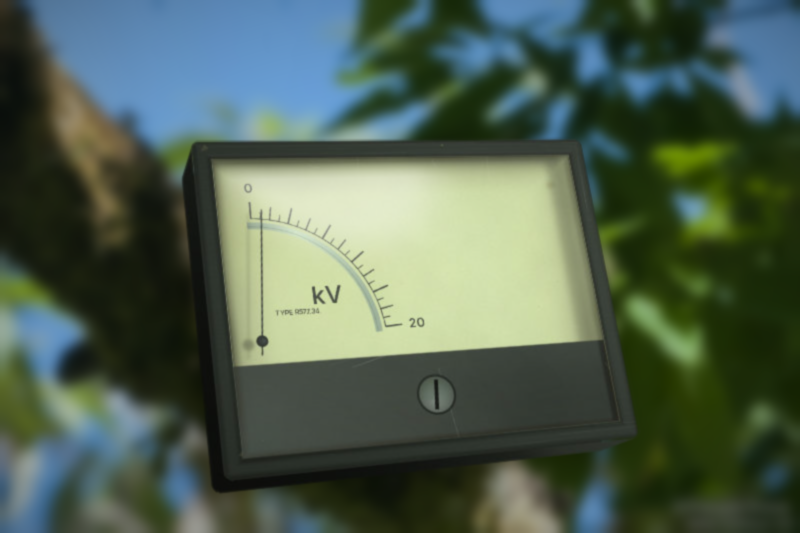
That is 1 kV
